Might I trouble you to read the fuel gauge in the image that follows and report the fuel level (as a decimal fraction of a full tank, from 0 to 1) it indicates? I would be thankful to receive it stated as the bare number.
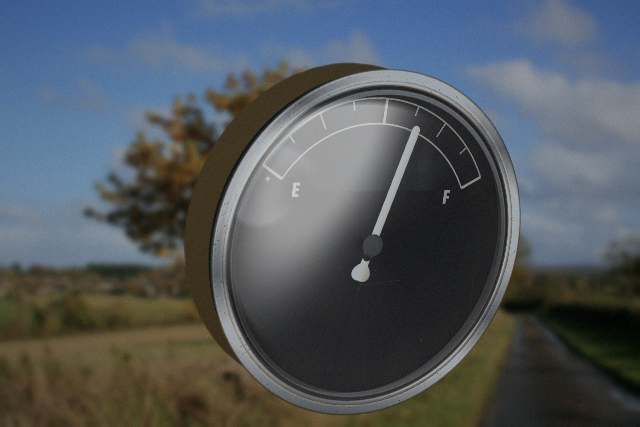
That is 0.625
